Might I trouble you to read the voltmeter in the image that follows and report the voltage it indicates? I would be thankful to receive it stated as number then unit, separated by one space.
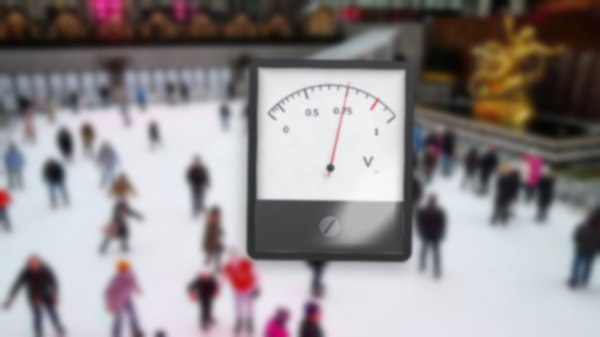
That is 0.75 V
